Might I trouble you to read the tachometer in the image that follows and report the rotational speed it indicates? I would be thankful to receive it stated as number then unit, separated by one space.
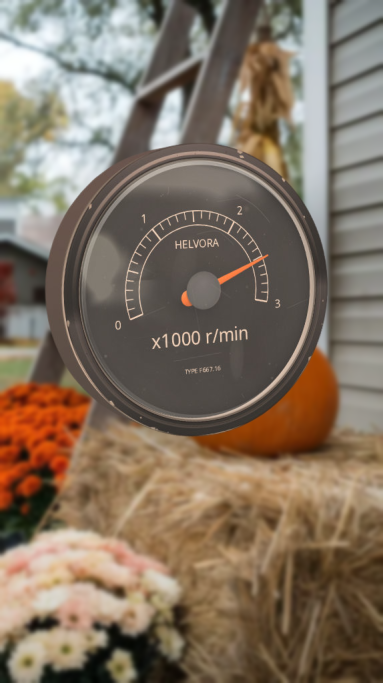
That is 2500 rpm
